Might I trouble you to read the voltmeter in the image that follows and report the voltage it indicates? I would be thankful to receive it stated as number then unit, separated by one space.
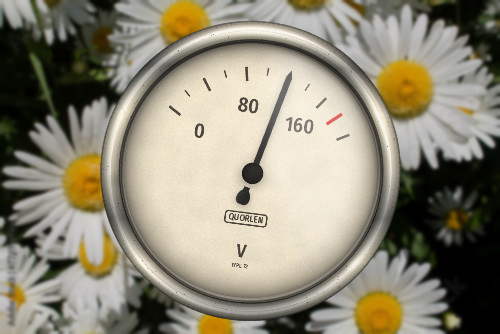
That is 120 V
